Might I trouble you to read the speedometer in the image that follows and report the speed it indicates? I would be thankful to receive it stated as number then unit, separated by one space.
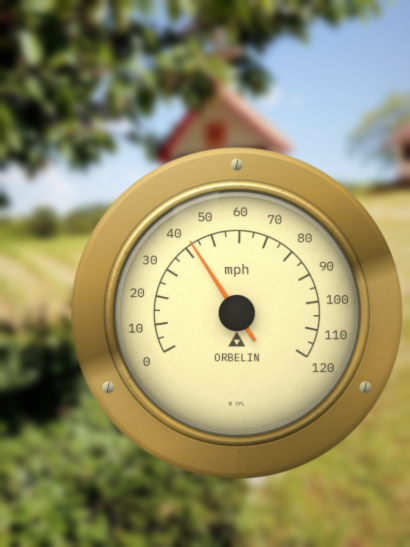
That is 42.5 mph
